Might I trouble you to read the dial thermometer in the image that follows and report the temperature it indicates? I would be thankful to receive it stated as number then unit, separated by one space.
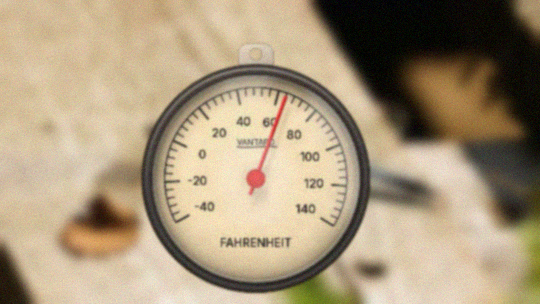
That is 64 °F
